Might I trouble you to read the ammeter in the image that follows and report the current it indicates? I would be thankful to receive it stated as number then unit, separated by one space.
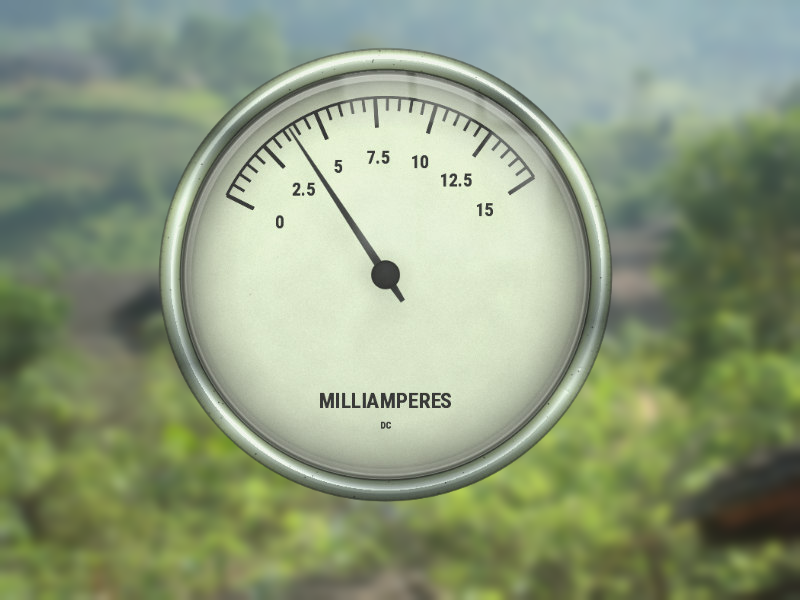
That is 3.75 mA
